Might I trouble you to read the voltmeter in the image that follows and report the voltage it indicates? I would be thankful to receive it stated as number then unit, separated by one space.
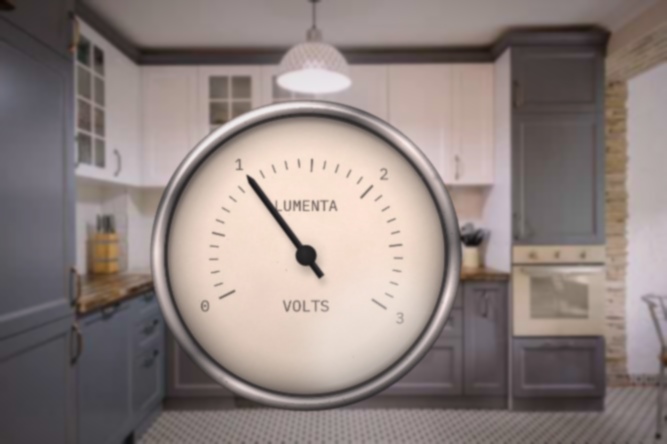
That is 1 V
